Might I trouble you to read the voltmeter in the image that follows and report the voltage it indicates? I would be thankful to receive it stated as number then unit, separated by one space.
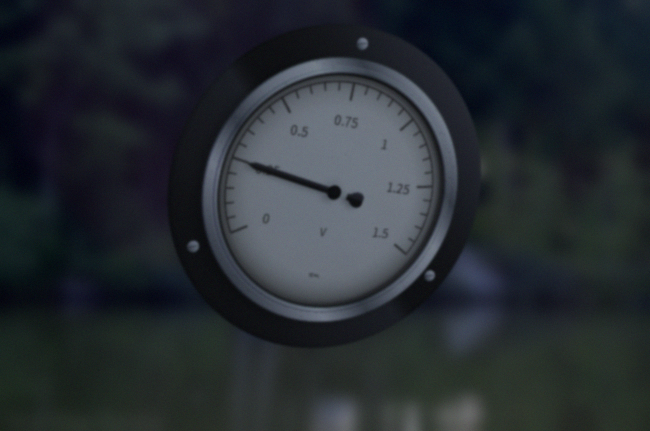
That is 0.25 V
